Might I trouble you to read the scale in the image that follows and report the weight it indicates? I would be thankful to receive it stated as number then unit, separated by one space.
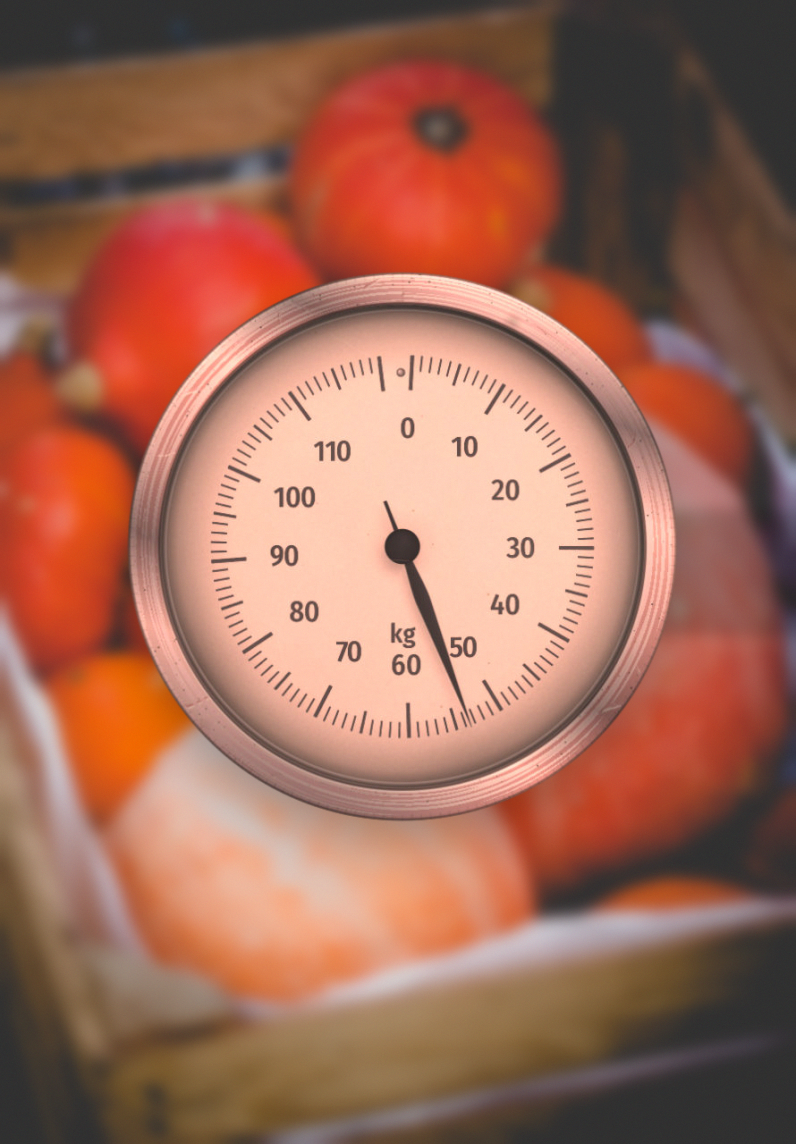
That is 53.5 kg
